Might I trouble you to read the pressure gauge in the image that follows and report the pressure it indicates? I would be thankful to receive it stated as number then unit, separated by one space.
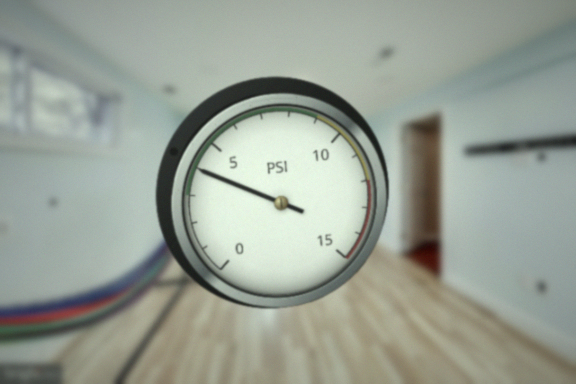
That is 4 psi
